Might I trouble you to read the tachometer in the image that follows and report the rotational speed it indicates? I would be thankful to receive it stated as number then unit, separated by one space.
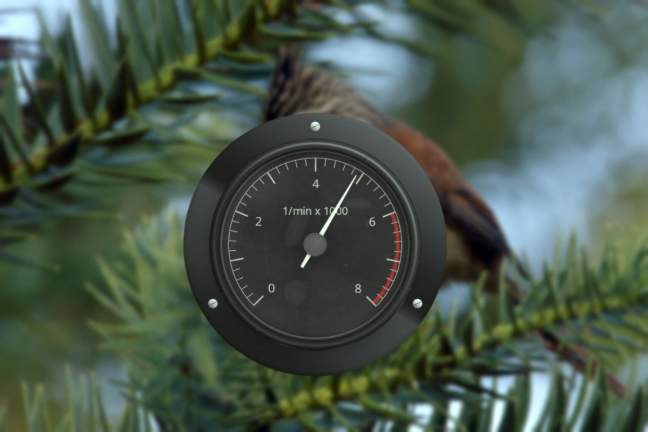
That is 4900 rpm
